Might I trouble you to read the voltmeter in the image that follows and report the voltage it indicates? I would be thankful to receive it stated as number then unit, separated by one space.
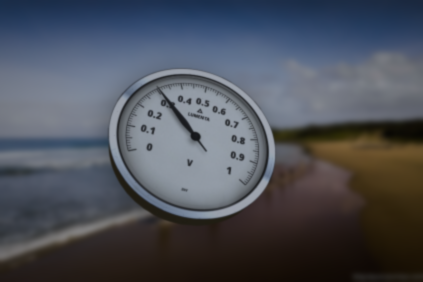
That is 0.3 V
